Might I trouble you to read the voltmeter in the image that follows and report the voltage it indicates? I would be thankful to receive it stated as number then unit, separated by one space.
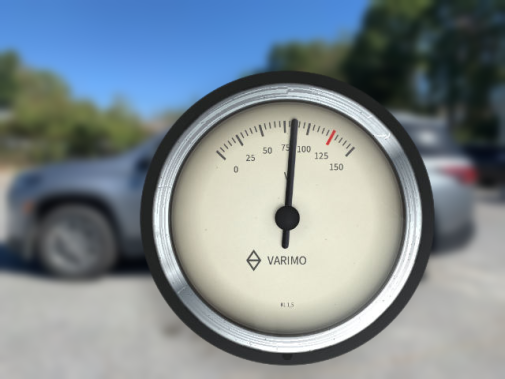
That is 85 V
